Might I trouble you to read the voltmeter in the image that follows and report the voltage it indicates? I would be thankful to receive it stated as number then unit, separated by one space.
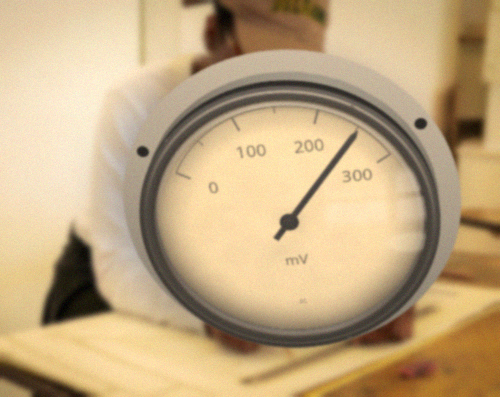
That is 250 mV
